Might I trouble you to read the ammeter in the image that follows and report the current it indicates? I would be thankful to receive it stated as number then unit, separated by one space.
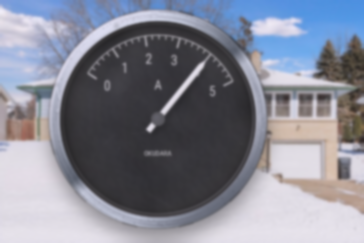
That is 4 A
